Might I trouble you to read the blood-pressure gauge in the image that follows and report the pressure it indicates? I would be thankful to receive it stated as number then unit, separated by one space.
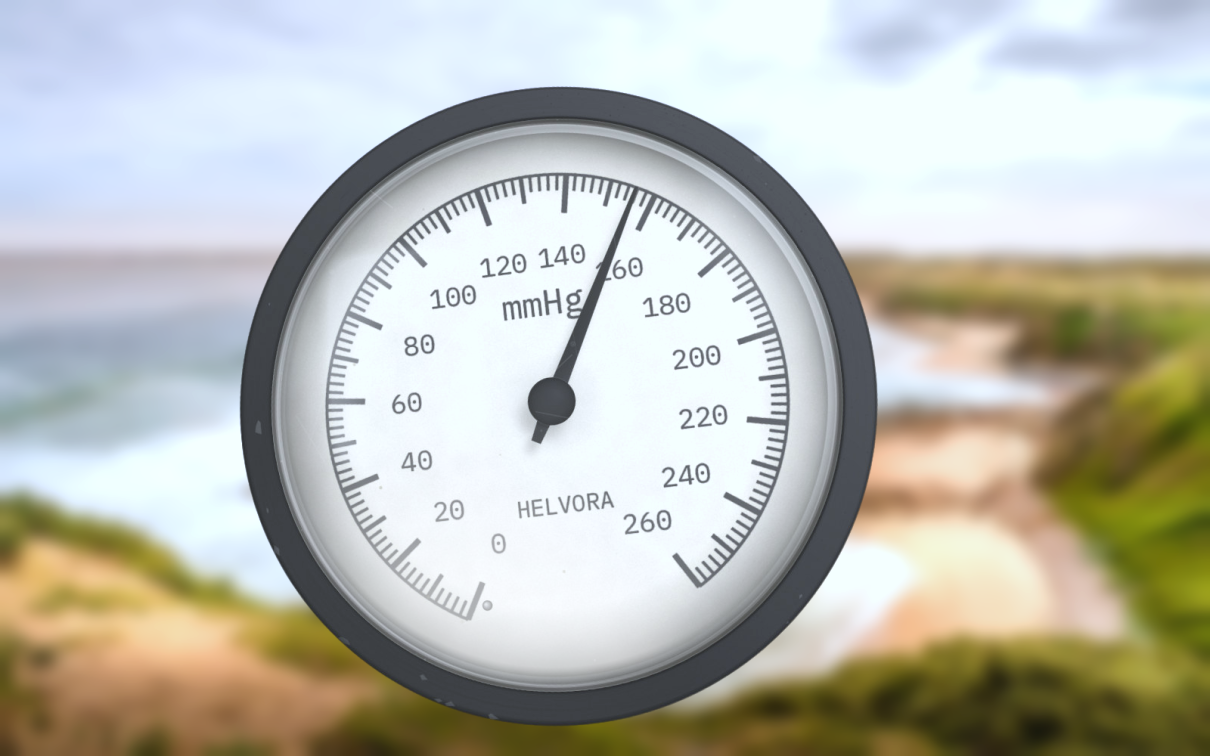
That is 156 mmHg
